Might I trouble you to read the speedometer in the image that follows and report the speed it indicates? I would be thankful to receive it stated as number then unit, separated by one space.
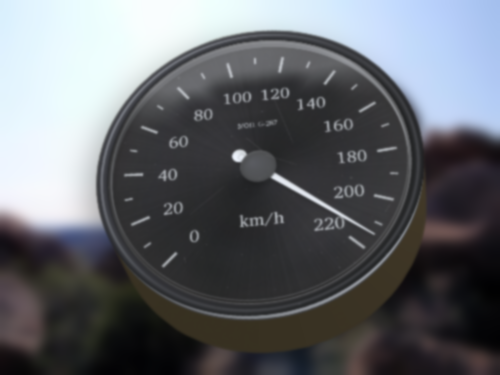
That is 215 km/h
